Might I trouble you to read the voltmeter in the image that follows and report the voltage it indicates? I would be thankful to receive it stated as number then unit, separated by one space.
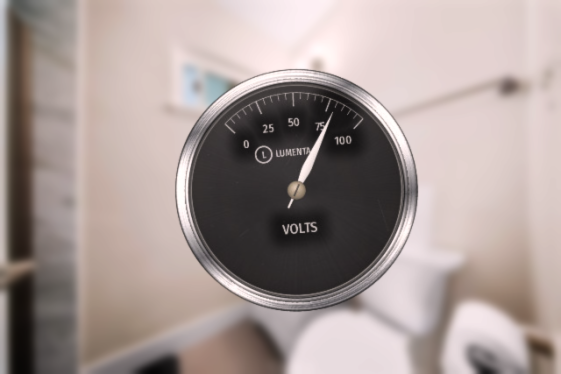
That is 80 V
